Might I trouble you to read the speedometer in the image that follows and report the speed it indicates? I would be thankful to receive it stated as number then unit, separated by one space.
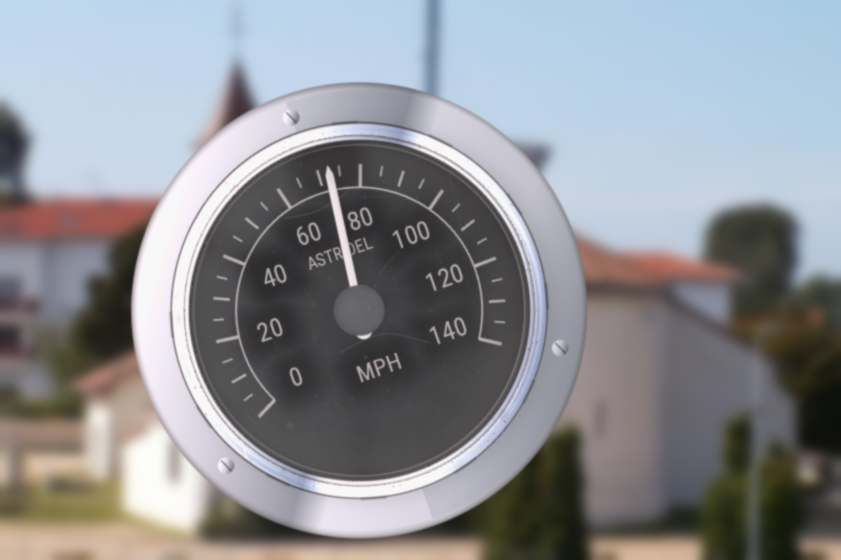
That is 72.5 mph
